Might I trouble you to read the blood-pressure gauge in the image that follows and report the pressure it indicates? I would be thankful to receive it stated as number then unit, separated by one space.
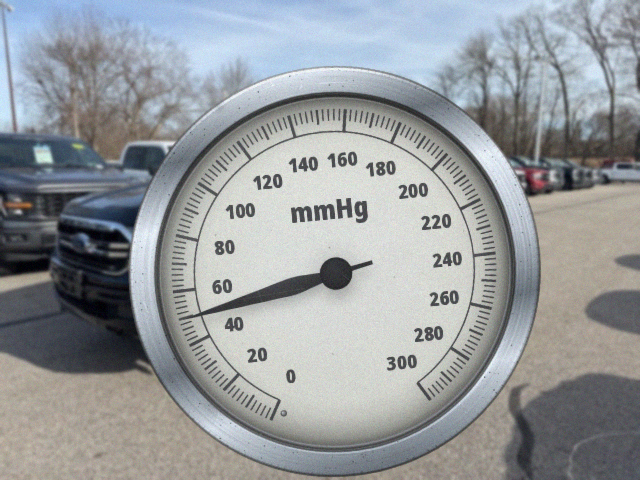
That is 50 mmHg
